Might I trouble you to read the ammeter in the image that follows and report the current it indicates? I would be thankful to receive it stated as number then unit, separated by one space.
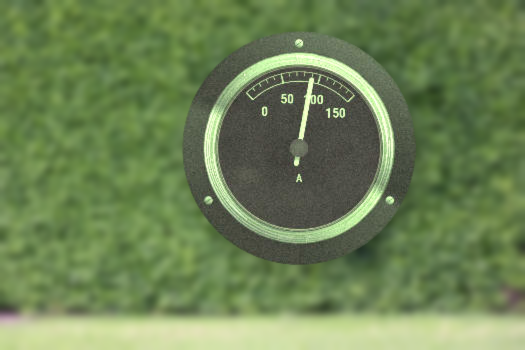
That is 90 A
